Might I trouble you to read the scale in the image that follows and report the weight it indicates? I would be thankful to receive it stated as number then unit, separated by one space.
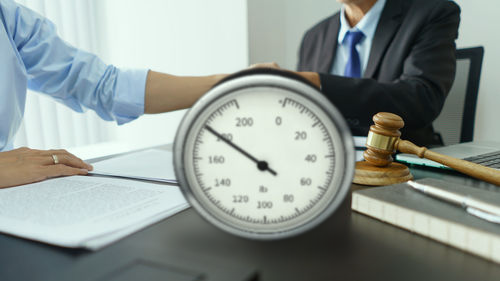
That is 180 lb
